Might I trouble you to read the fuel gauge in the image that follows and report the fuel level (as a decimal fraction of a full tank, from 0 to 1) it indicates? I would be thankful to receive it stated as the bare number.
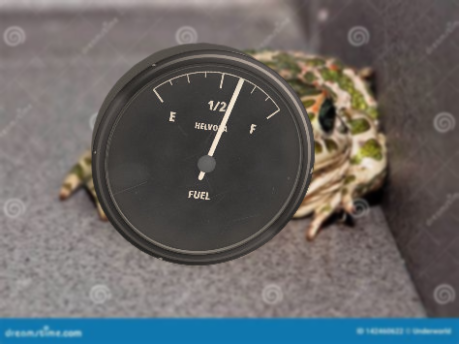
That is 0.625
